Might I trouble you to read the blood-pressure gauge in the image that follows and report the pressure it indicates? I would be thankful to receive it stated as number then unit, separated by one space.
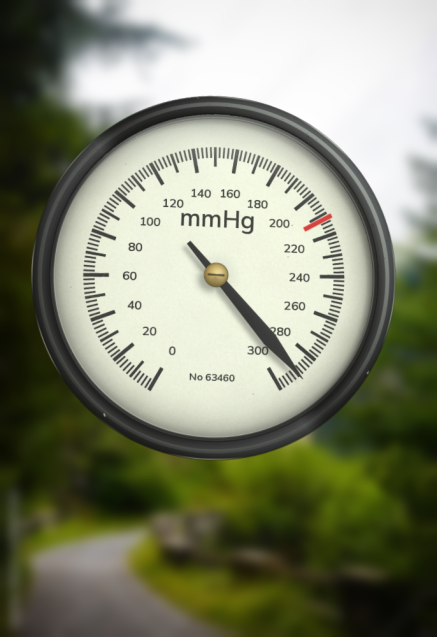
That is 290 mmHg
